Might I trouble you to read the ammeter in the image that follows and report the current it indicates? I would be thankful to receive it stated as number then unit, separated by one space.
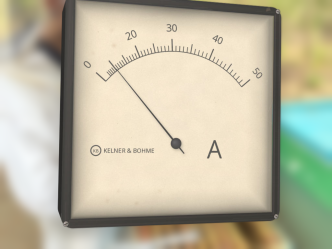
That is 10 A
